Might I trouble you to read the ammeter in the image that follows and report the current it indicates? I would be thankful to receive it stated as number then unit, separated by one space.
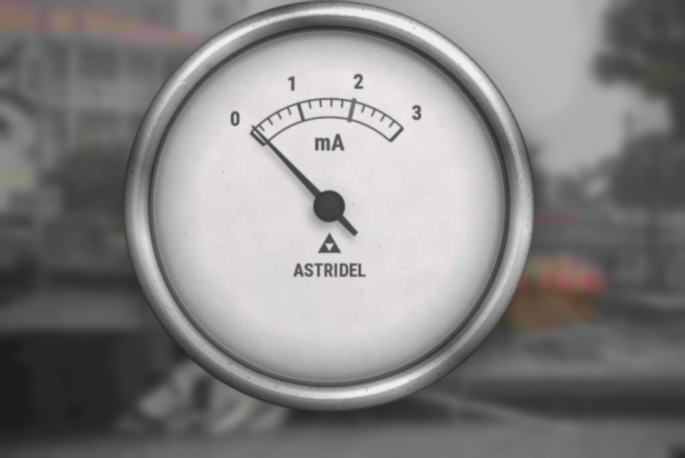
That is 0.1 mA
